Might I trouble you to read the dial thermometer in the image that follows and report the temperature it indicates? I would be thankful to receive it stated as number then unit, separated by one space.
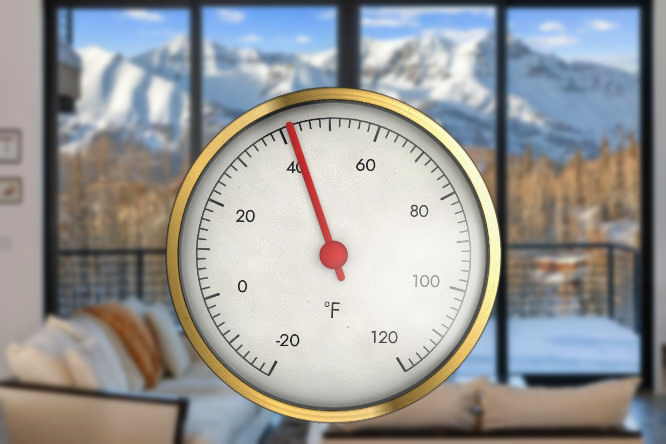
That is 42 °F
